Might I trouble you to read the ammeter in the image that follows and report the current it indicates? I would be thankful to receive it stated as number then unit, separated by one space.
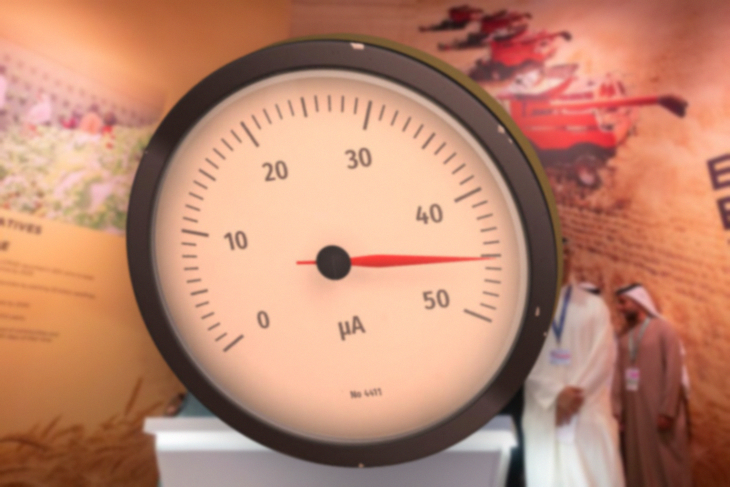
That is 45 µA
